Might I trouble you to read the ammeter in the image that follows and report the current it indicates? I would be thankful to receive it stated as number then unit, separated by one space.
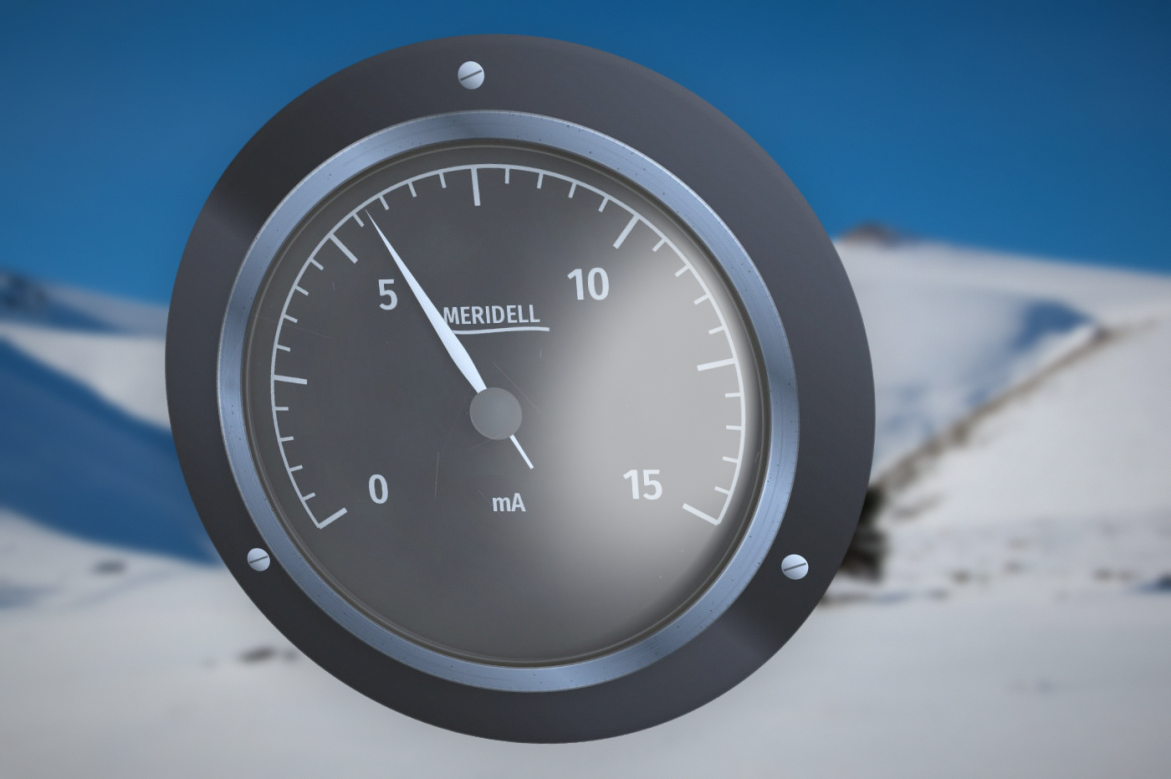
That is 5.75 mA
